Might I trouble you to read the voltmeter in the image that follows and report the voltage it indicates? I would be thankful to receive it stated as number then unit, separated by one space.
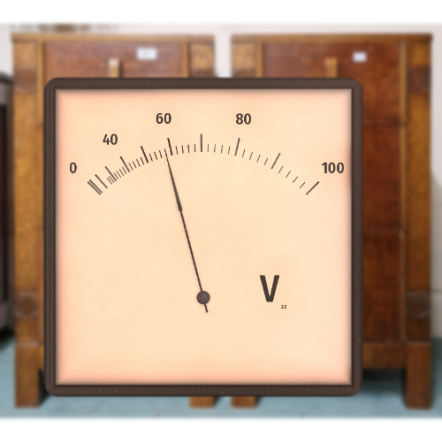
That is 58 V
